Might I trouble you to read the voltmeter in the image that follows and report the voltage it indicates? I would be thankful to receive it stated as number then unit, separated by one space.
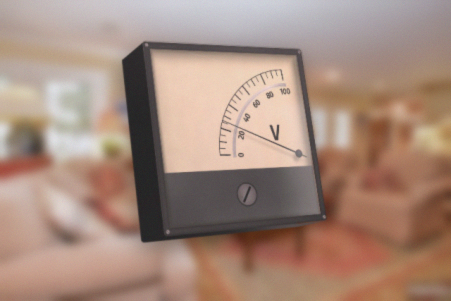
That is 25 V
